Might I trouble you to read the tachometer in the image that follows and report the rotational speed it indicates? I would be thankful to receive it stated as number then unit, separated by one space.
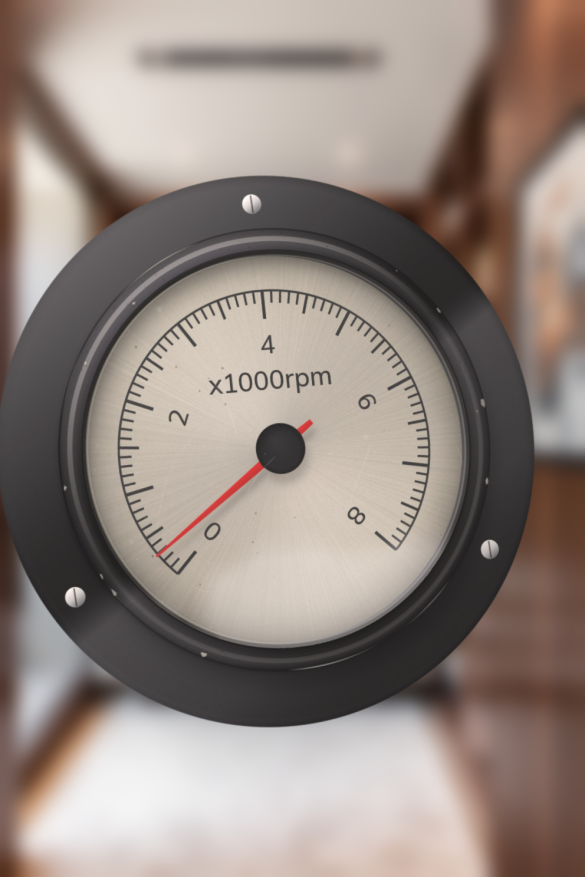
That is 300 rpm
